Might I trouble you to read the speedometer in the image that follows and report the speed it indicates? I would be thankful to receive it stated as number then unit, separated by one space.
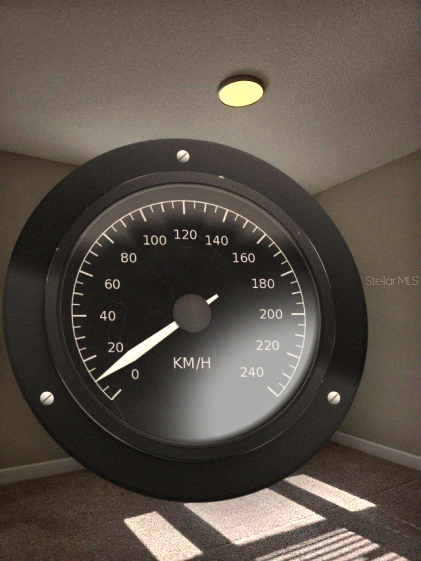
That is 10 km/h
